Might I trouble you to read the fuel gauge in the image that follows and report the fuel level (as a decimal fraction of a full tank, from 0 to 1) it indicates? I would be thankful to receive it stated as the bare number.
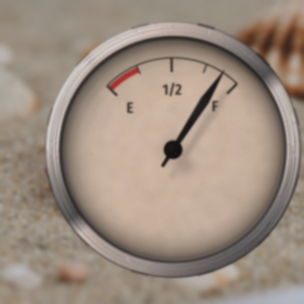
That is 0.875
